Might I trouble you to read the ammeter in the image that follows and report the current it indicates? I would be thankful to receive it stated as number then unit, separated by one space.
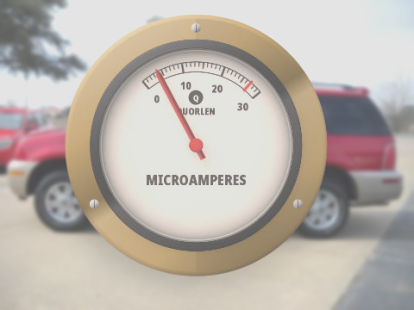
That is 4 µA
